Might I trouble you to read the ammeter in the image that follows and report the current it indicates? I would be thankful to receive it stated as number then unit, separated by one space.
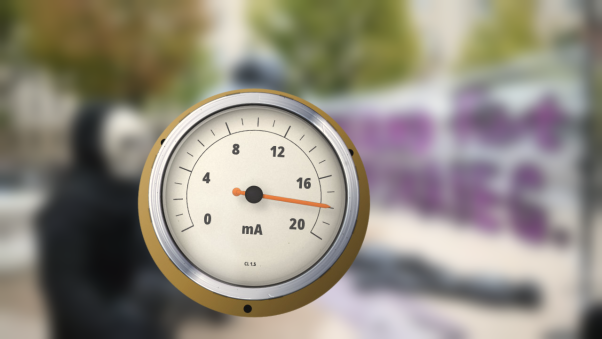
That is 18 mA
